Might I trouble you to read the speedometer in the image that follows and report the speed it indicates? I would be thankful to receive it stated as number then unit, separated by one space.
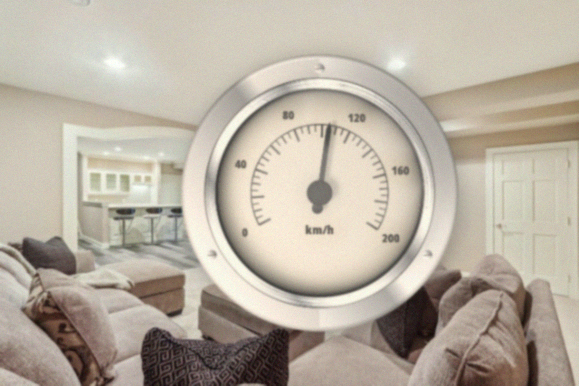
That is 105 km/h
